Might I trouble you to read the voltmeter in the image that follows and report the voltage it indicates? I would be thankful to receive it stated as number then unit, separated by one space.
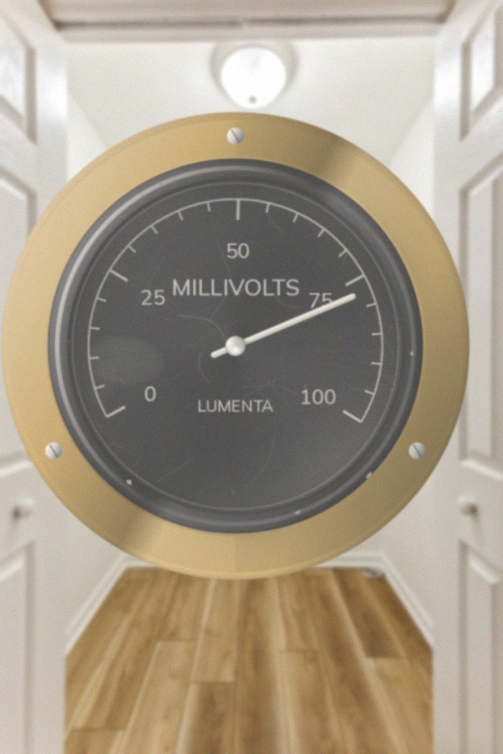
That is 77.5 mV
